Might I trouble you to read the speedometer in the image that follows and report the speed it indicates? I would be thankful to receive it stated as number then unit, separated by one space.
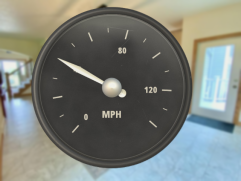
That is 40 mph
